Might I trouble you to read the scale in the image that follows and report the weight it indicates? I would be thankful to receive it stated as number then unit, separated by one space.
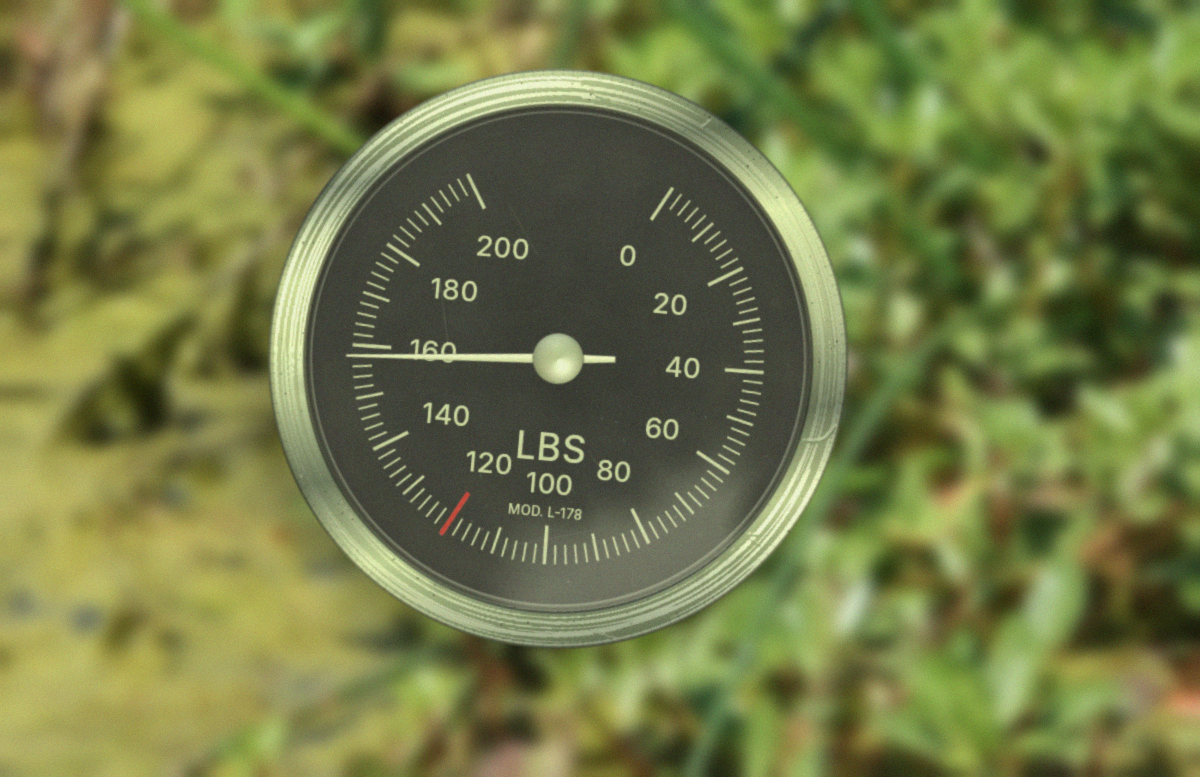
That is 158 lb
